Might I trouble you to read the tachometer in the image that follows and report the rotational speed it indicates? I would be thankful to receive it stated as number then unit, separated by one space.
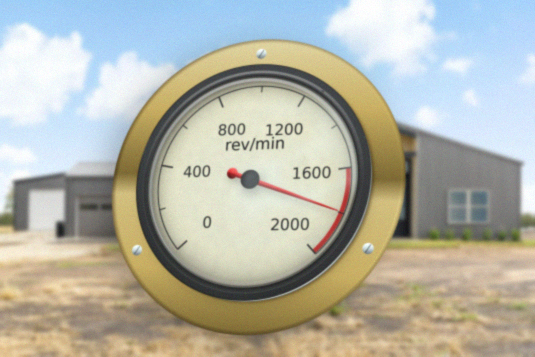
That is 1800 rpm
